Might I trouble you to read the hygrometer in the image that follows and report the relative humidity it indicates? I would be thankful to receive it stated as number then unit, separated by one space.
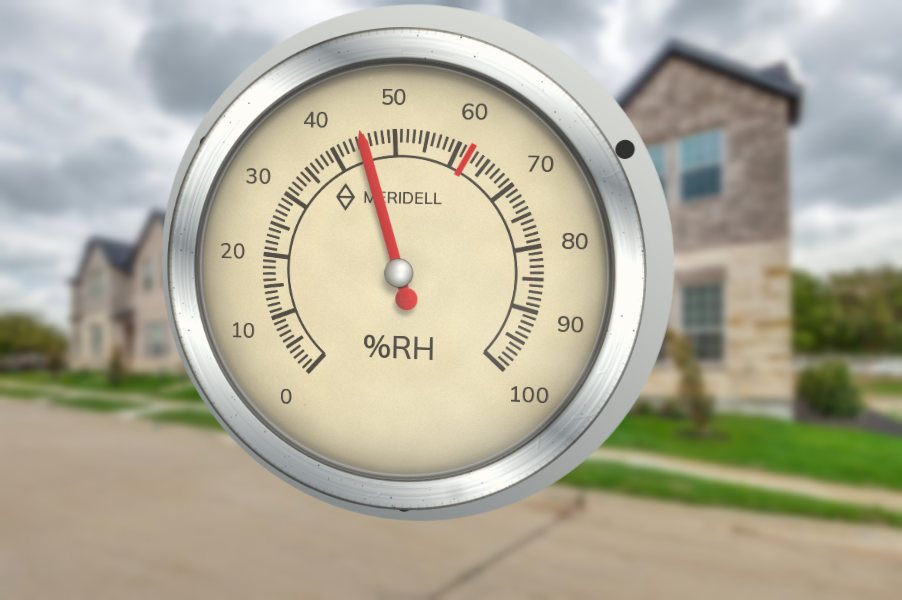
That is 45 %
